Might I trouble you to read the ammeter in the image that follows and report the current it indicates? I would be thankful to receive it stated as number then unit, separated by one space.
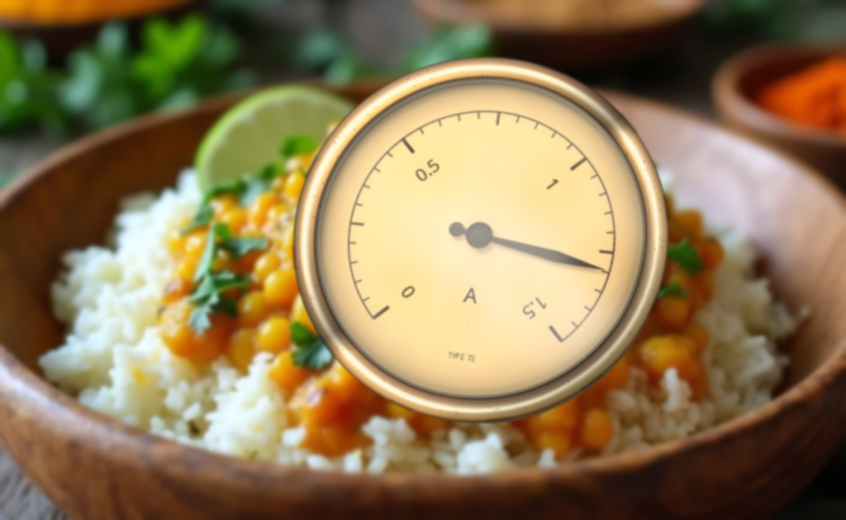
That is 1.3 A
